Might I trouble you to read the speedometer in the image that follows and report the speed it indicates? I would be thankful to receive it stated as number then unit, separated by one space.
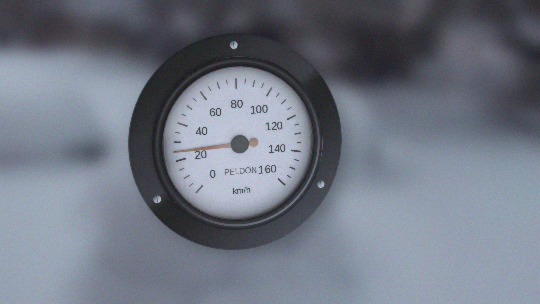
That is 25 km/h
